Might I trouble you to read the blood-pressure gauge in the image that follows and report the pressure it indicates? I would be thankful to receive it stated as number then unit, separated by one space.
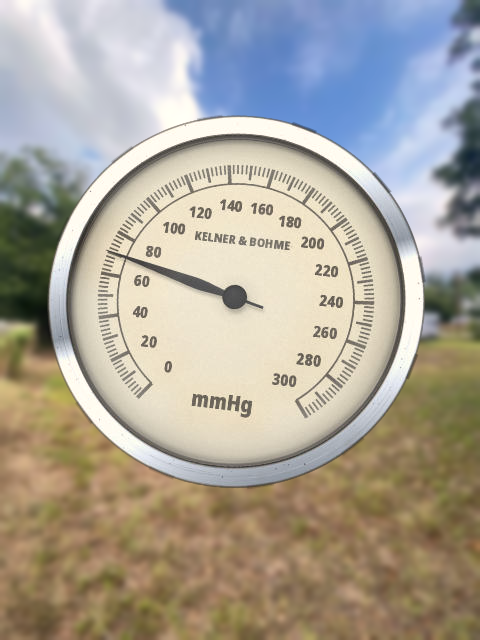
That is 70 mmHg
